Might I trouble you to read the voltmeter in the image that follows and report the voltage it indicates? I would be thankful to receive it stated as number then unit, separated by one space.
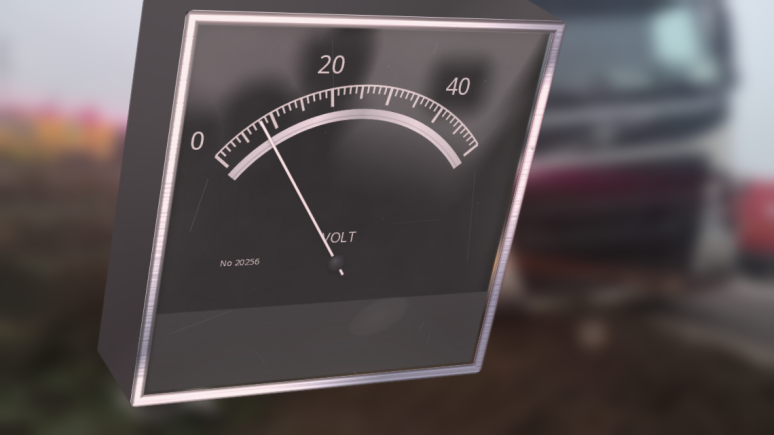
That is 8 V
